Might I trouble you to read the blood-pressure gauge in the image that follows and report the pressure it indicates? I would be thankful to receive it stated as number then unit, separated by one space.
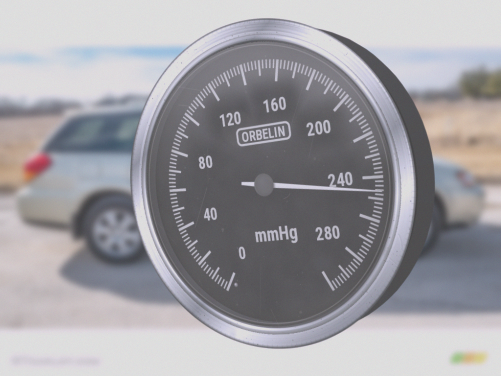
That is 246 mmHg
